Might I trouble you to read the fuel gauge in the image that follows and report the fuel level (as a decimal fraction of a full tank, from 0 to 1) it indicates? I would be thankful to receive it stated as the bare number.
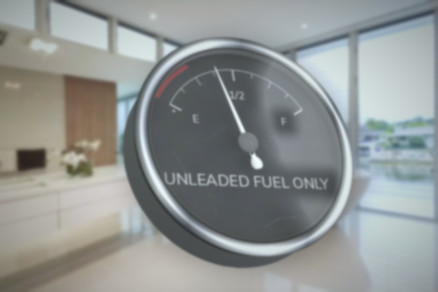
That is 0.375
